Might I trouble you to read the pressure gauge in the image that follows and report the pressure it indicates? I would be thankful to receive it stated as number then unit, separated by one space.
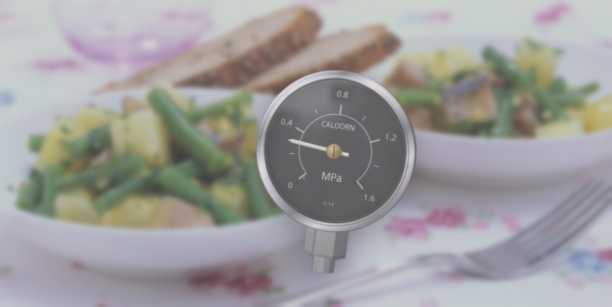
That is 0.3 MPa
